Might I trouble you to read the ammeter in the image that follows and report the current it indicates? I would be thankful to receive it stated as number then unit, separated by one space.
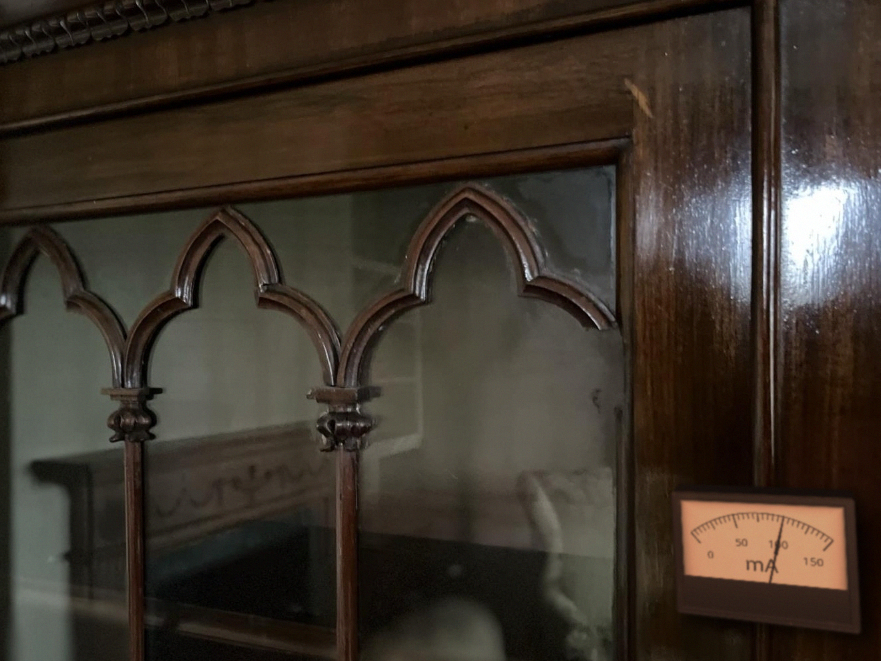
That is 100 mA
